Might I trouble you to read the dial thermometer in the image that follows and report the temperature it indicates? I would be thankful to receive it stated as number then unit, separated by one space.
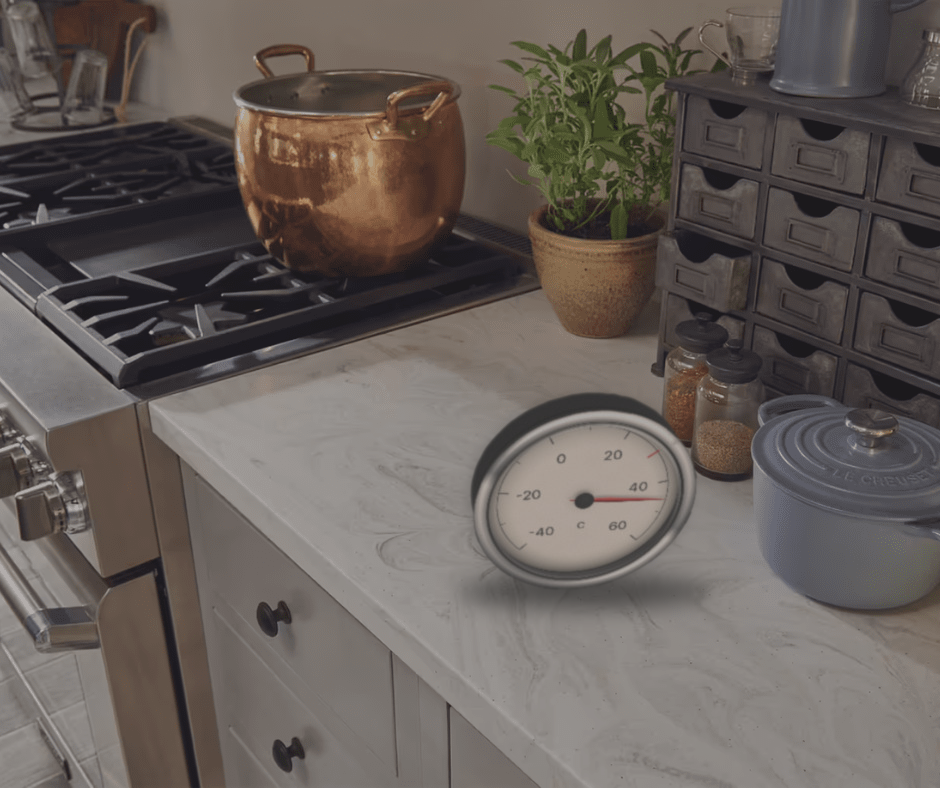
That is 45 °C
